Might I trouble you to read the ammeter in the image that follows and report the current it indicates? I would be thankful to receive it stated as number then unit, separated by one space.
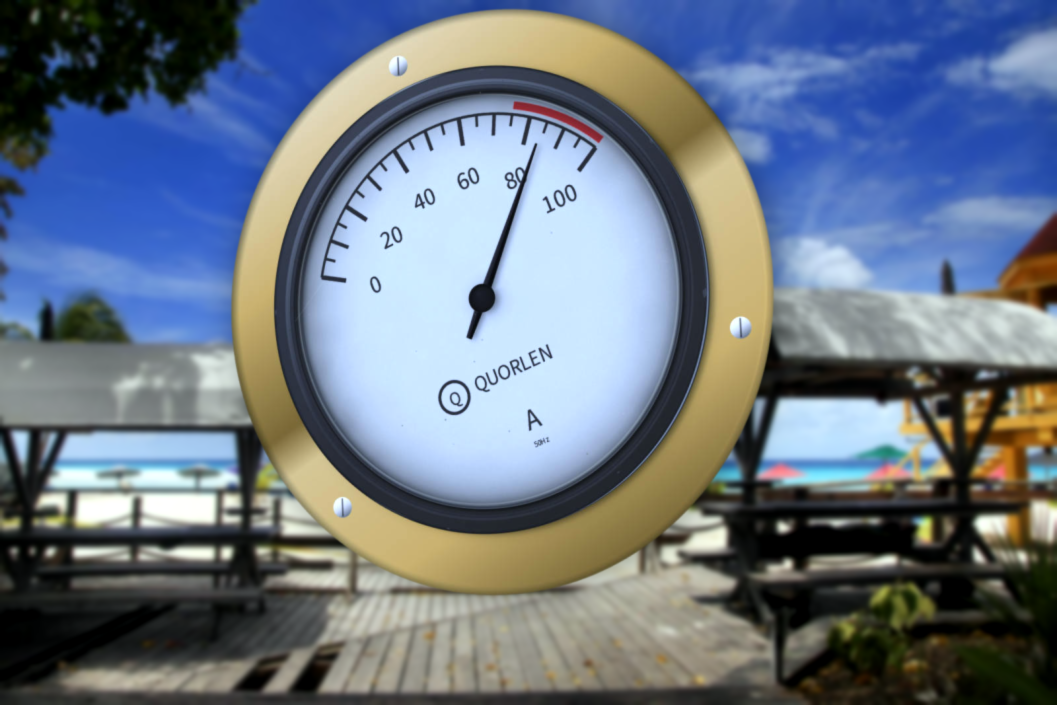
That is 85 A
